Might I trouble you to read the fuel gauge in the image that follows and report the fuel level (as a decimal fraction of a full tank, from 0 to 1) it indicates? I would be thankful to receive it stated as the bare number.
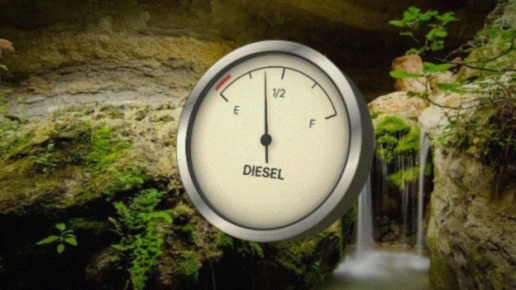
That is 0.375
